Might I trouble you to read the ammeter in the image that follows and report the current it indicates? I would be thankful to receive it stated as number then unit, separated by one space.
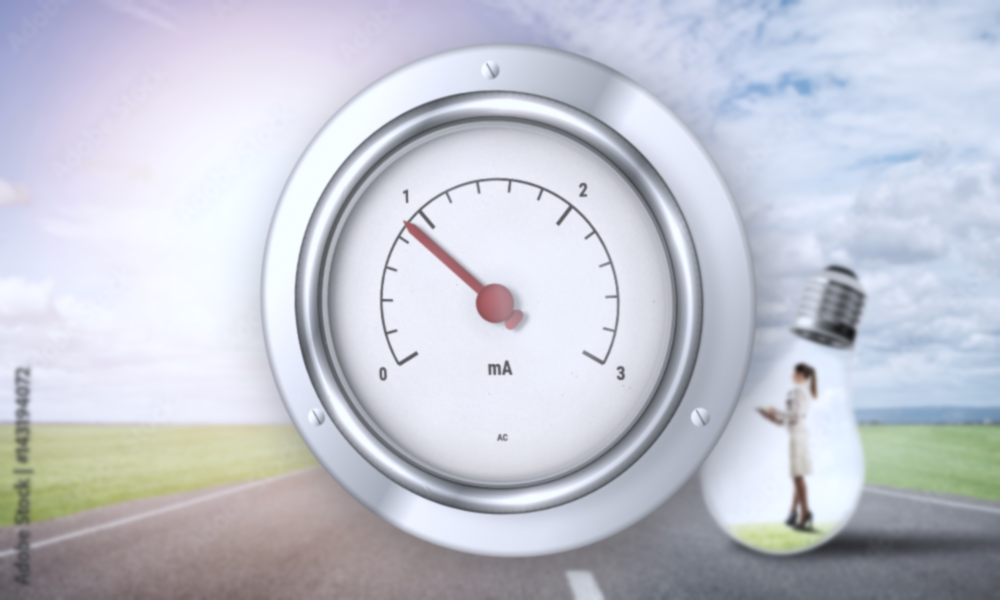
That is 0.9 mA
